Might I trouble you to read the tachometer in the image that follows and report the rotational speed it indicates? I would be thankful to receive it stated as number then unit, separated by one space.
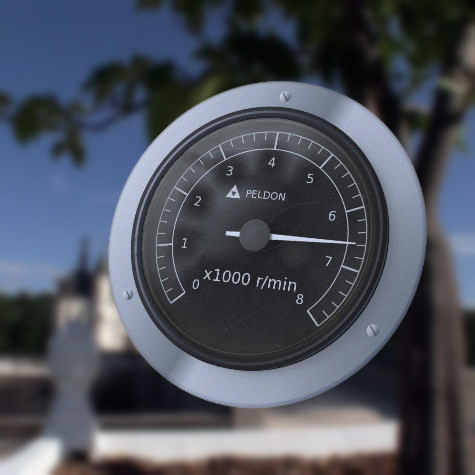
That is 6600 rpm
